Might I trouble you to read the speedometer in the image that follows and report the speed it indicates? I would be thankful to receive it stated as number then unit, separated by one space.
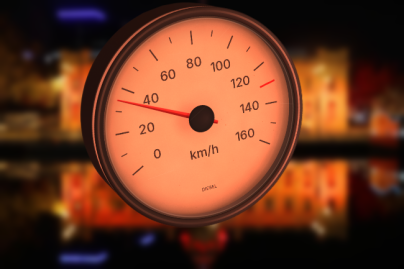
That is 35 km/h
